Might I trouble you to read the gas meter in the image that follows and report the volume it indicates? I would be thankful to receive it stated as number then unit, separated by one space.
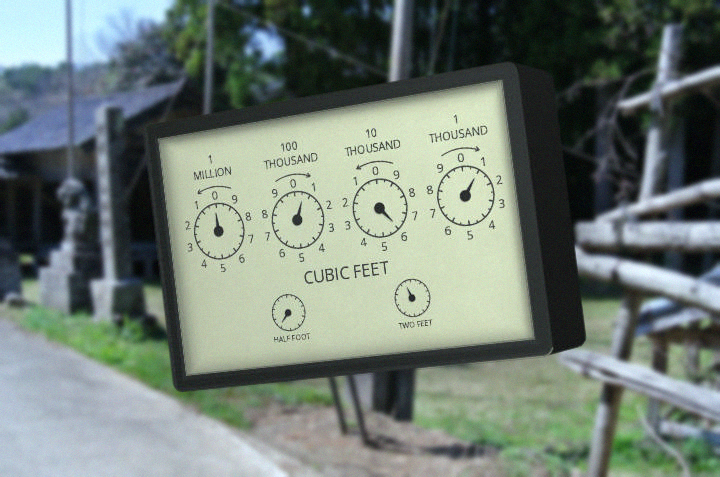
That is 6100 ft³
